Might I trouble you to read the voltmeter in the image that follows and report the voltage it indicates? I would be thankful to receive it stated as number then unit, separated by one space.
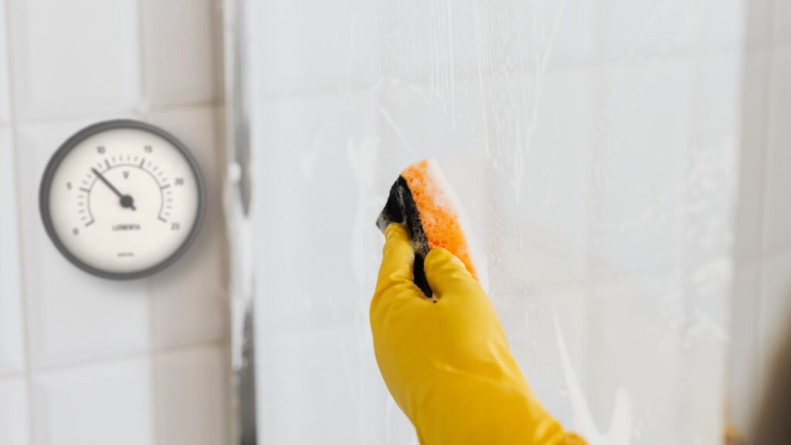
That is 8 V
